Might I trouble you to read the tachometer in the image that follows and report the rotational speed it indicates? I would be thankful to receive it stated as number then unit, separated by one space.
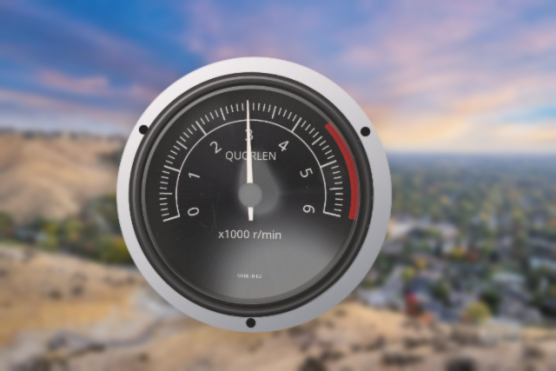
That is 3000 rpm
